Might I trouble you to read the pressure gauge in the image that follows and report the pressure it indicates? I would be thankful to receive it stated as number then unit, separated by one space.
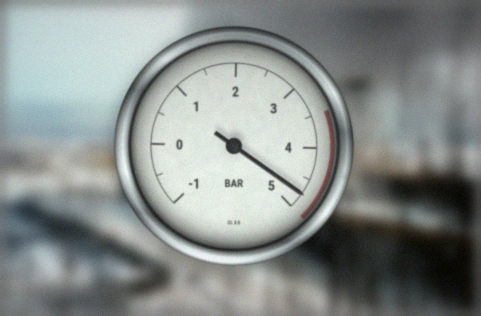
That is 4.75 bar
